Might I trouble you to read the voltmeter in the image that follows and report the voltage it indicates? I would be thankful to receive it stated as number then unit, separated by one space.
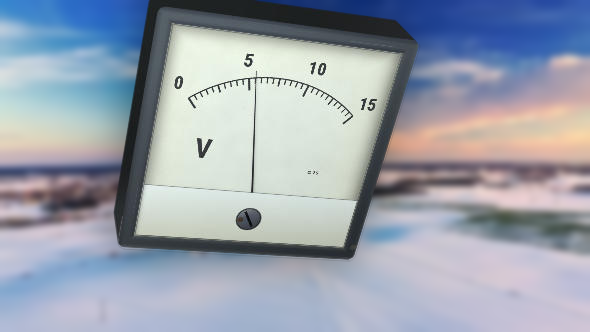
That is 5.5 V
